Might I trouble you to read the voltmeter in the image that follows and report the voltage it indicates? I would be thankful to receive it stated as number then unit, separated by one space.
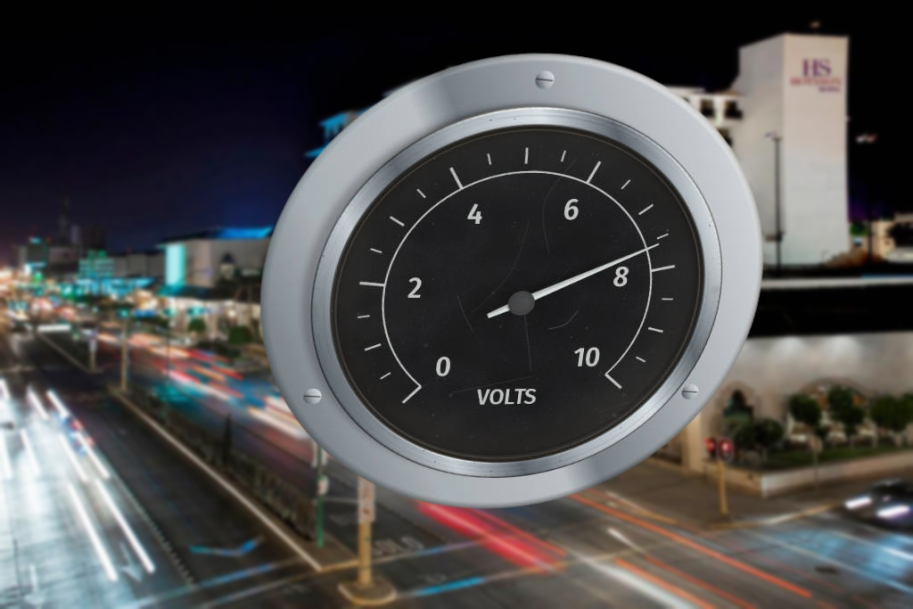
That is 7.5 V
